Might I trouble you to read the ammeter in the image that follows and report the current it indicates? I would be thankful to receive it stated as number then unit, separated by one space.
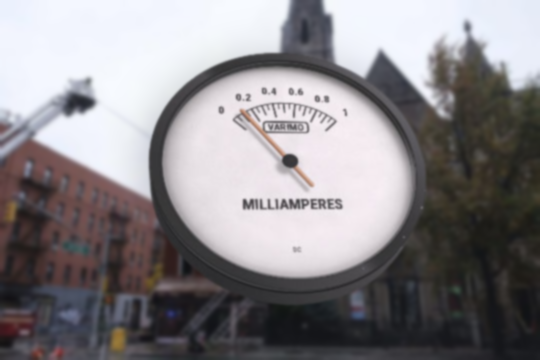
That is 0.1 mA
